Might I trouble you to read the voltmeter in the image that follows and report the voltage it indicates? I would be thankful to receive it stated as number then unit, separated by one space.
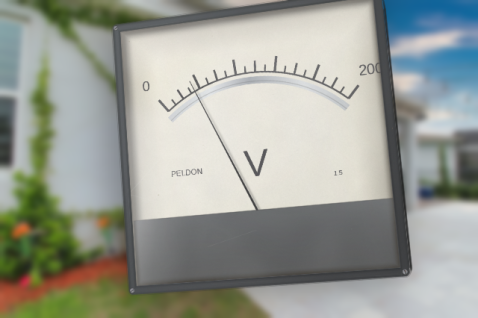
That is 35 V
